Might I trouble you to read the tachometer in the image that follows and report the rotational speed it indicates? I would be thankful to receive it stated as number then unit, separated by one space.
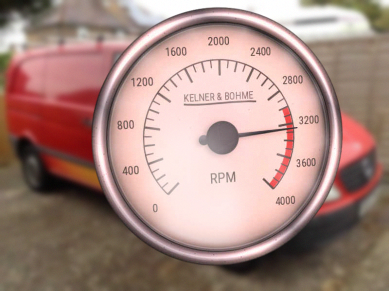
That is 3250 rpm
